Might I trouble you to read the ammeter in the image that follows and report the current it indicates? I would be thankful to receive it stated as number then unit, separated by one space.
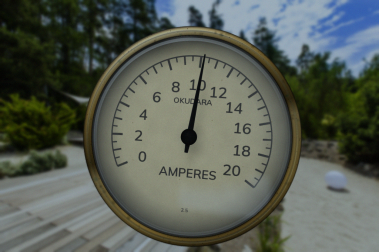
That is 10.25 A
